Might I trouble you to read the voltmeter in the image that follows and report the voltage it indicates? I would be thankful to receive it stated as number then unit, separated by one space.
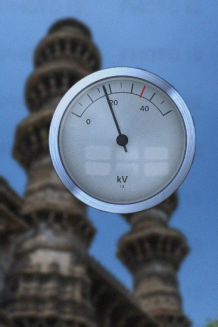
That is 17.5 kV
